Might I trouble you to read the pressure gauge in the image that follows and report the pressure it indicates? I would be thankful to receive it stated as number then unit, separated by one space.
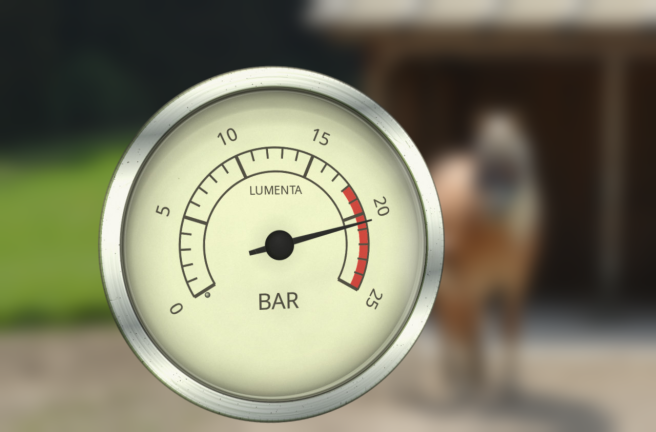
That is 20.5 bar
